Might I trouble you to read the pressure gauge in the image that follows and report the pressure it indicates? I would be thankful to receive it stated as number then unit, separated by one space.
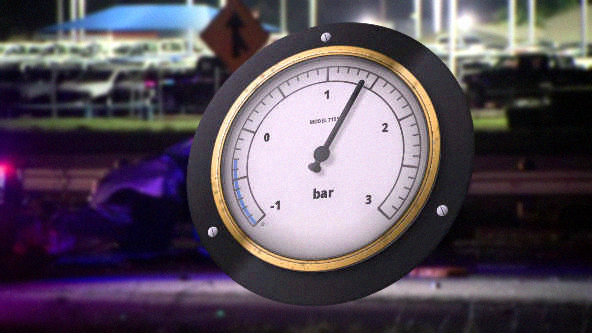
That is 1.4 bar
